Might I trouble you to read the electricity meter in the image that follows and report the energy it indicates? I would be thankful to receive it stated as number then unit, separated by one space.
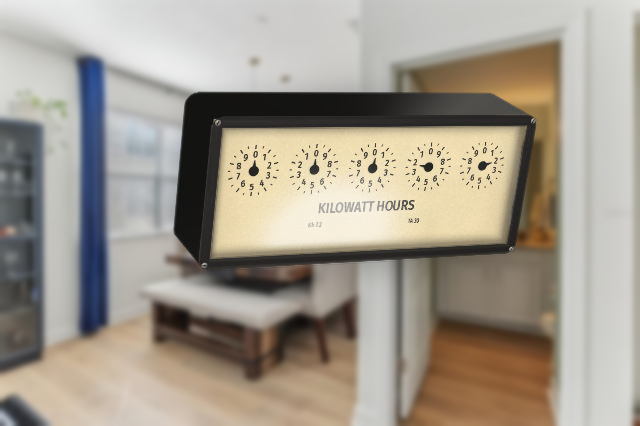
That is 22 kWh
